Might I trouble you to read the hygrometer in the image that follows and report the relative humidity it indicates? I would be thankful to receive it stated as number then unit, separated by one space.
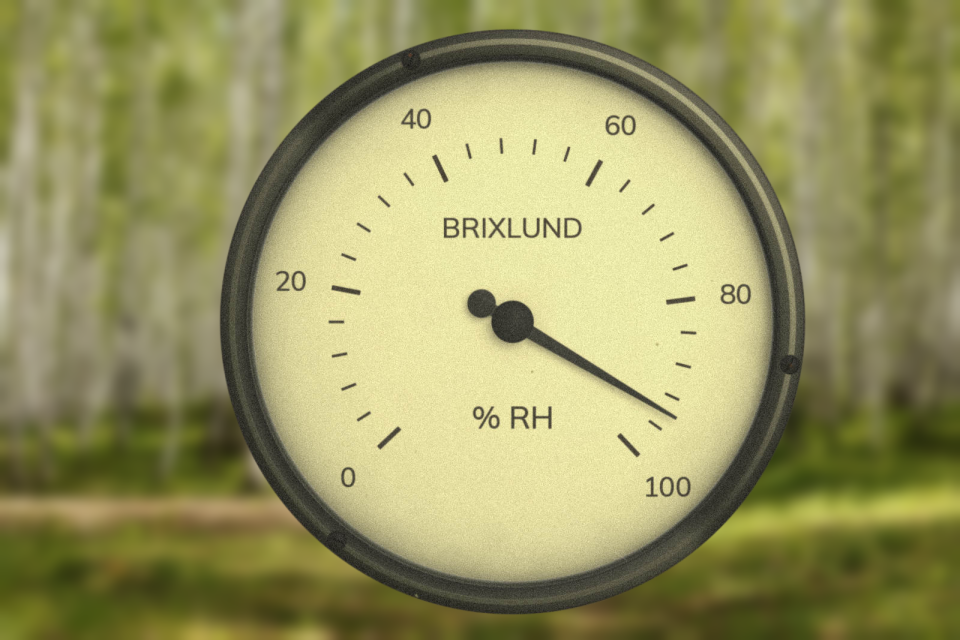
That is 94 %
